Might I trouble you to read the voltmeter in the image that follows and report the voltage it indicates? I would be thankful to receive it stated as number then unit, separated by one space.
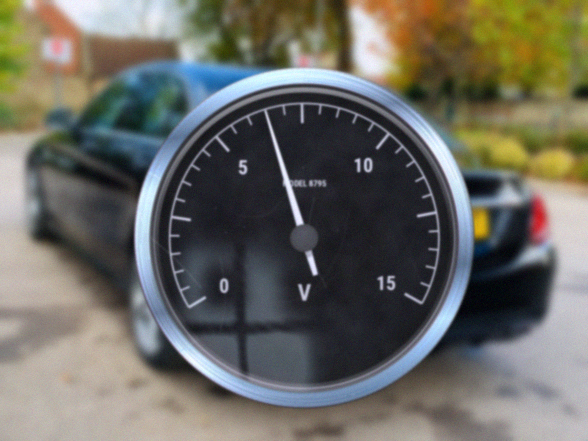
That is 6.5 V
